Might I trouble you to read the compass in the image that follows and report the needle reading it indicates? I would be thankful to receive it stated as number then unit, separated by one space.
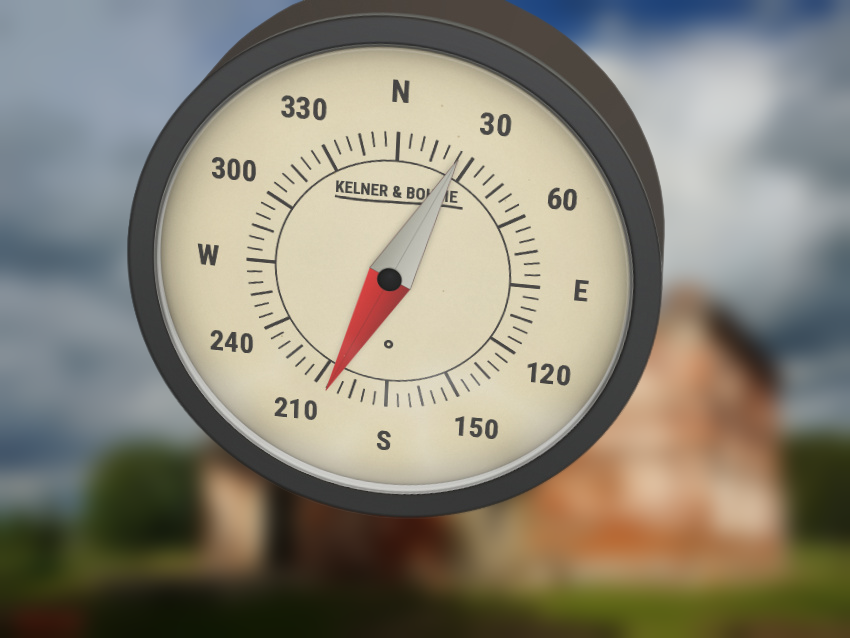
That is 205 °
